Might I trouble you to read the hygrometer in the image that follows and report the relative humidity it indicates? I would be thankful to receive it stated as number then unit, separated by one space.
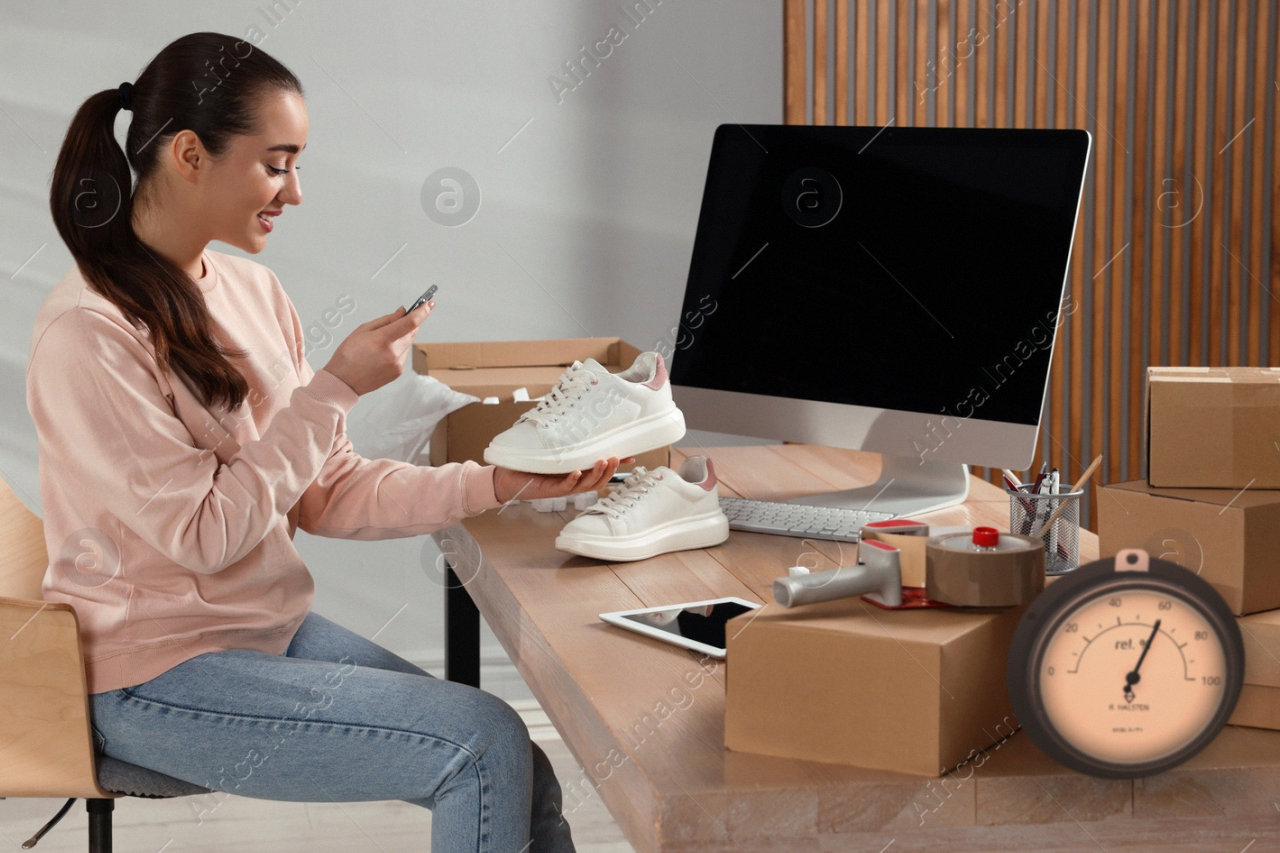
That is 60 %
